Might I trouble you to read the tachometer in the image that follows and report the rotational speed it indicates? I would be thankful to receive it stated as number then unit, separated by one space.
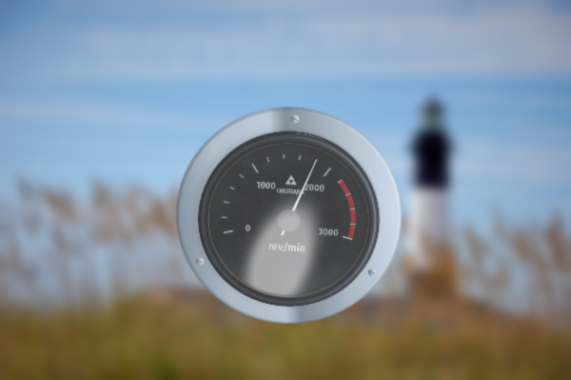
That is 1800 rpm
